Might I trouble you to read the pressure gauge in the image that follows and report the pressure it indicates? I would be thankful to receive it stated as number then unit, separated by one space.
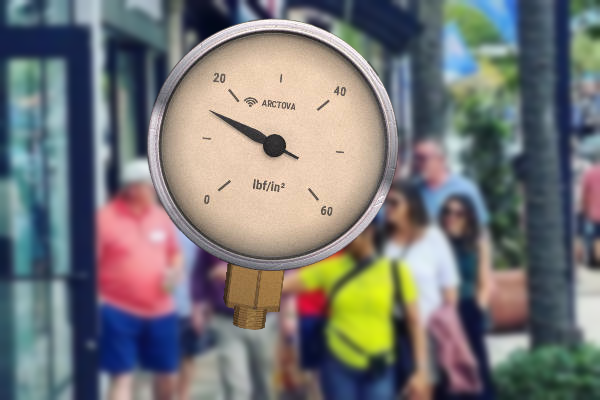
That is 15 psi
